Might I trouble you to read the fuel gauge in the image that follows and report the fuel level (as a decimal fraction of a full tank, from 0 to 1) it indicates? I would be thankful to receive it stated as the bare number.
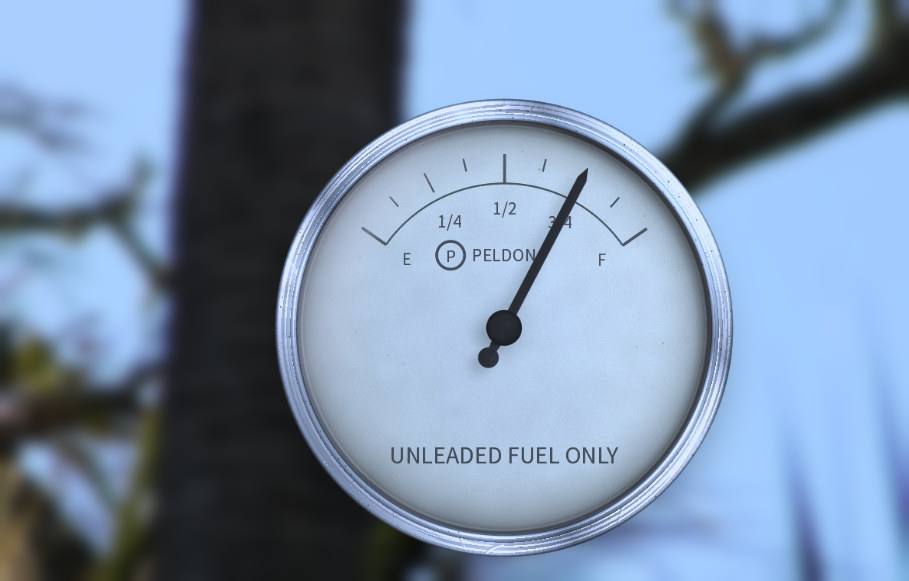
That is 0.75
